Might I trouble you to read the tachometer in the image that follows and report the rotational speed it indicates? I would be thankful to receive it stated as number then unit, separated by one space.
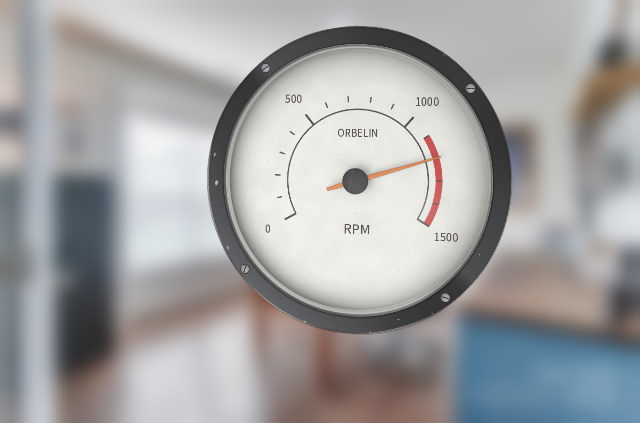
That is 1200 rpm
